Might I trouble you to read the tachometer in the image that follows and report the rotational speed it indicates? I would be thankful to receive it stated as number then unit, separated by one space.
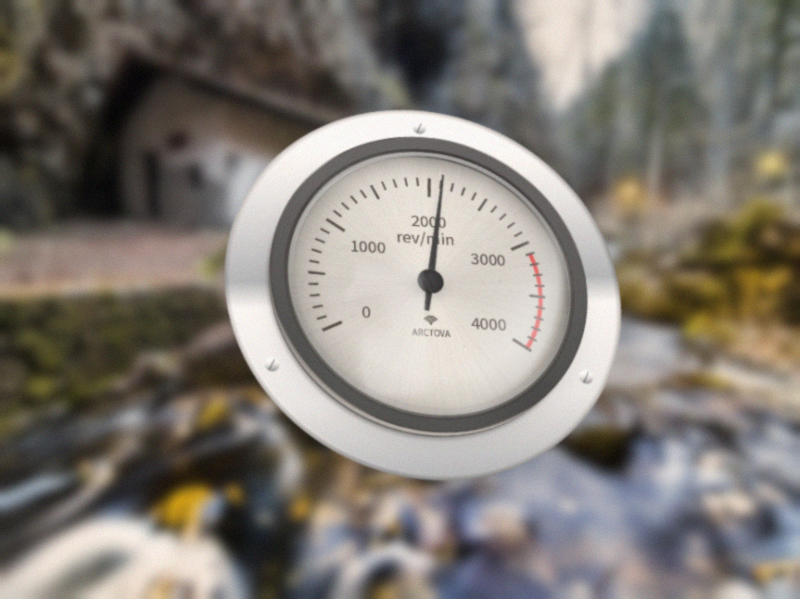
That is 2100 rpm
